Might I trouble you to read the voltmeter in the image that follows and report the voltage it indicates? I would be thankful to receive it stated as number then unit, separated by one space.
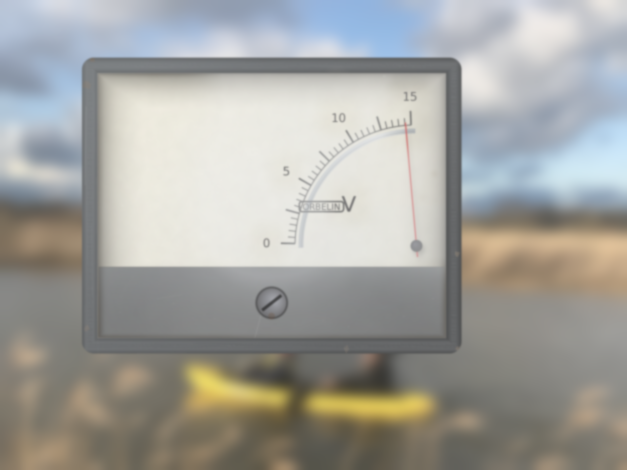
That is 14.5 V
